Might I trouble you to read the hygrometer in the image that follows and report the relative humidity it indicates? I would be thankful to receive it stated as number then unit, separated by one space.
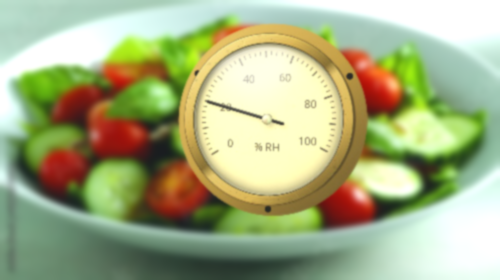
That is 20 %
